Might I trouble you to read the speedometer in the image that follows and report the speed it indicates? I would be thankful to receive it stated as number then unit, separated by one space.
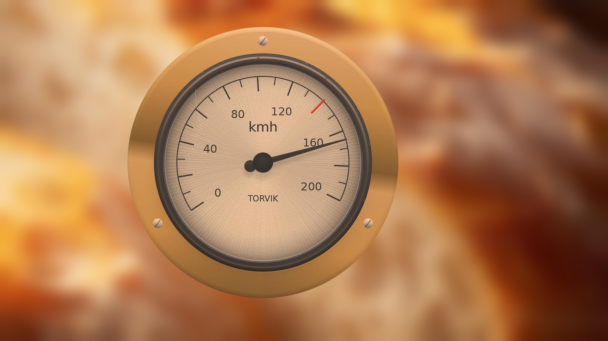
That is 165 km/h
